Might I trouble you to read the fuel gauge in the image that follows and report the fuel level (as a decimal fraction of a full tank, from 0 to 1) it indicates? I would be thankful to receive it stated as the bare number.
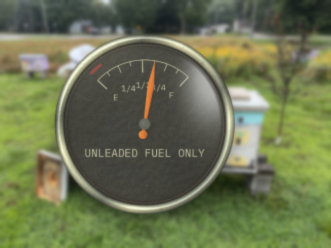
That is 0.625
